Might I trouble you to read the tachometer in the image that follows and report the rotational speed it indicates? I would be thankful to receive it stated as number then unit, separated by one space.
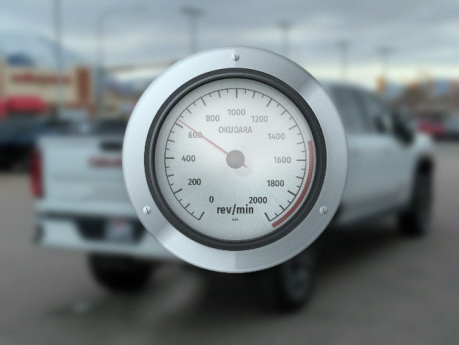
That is 625 rpm
